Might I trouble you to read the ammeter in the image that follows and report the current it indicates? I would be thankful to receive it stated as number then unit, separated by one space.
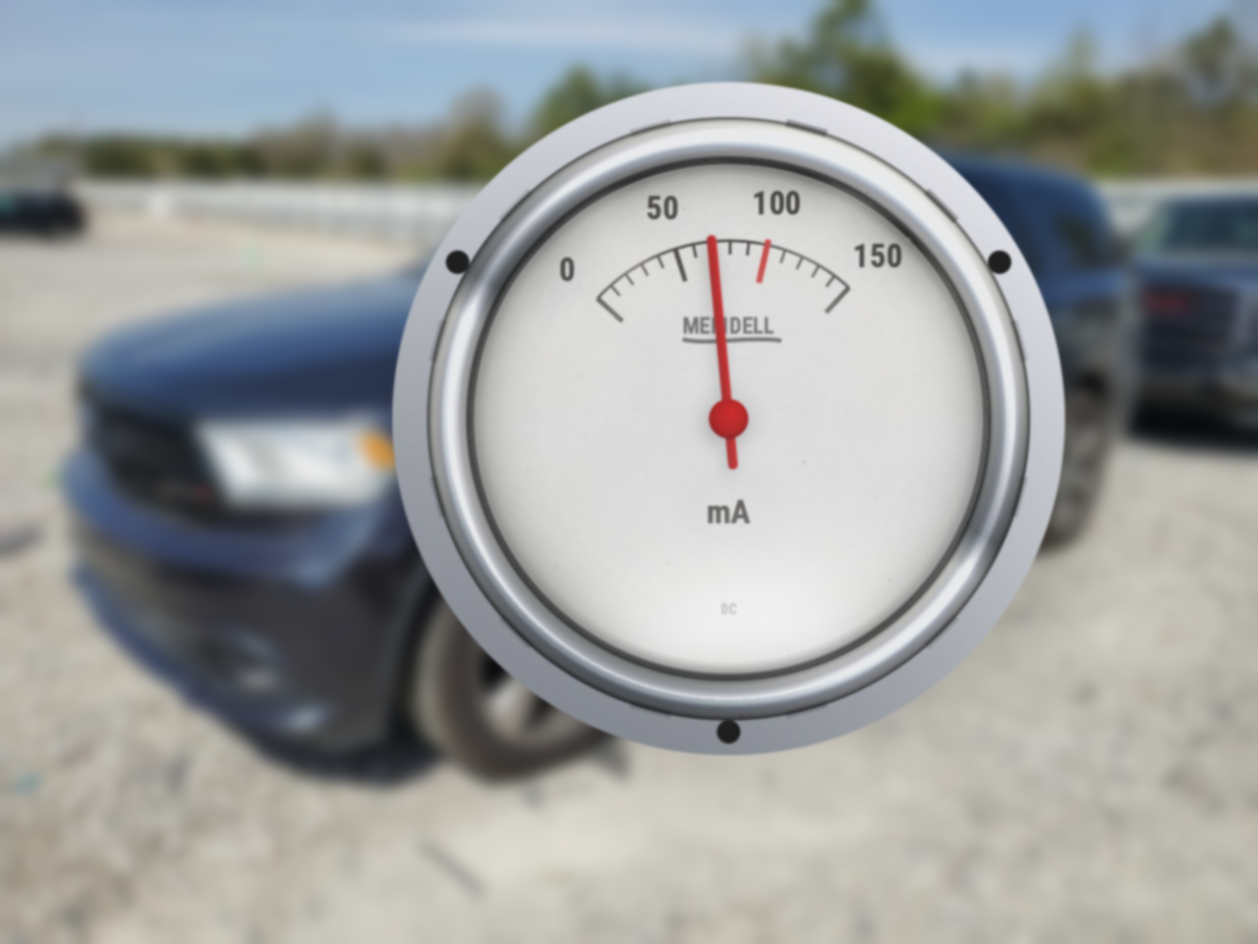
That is 70 mA
